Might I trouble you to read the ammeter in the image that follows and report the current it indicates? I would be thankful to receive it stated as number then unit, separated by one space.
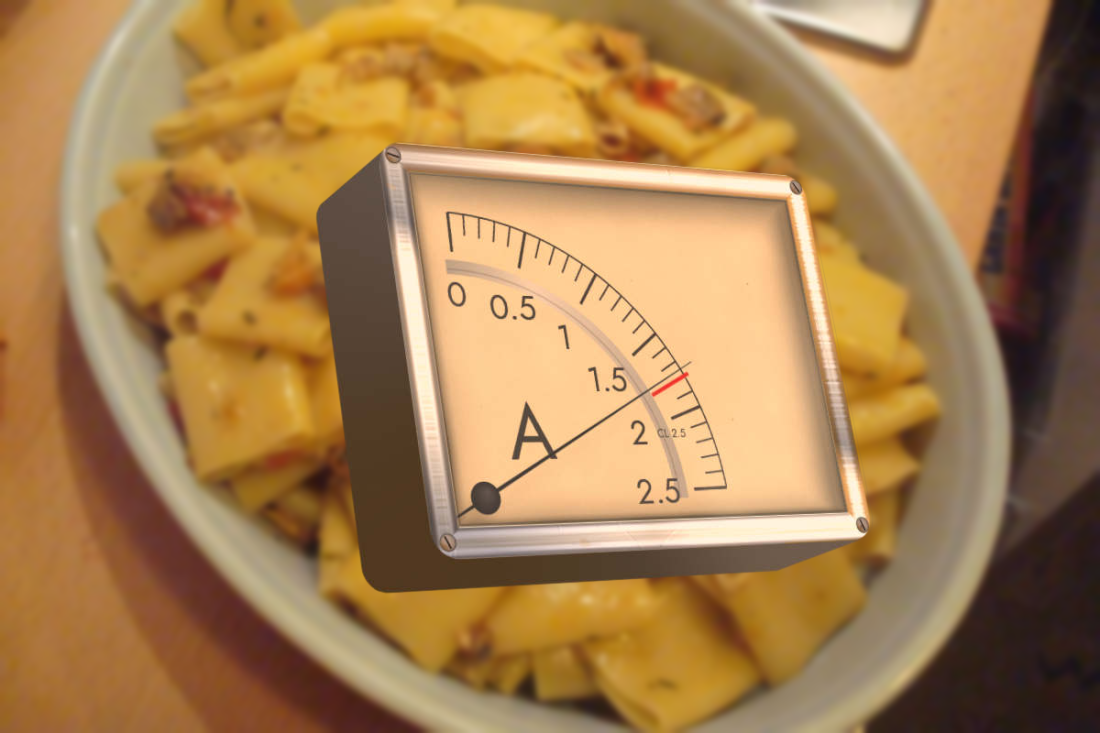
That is 1.75 A
